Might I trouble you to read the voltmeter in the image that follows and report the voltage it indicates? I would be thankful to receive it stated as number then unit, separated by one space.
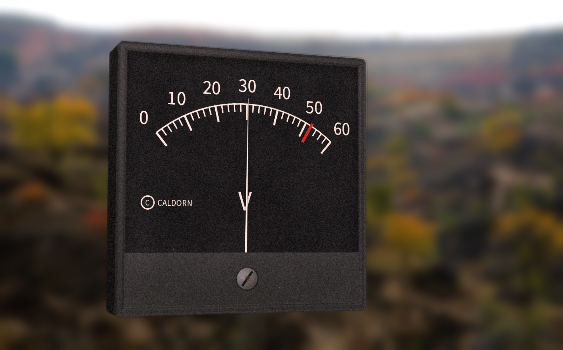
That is 30 V
